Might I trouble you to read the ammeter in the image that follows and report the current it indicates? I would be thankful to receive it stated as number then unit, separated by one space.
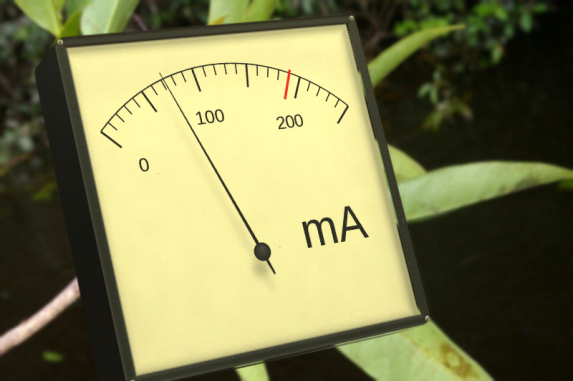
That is 70 mA
